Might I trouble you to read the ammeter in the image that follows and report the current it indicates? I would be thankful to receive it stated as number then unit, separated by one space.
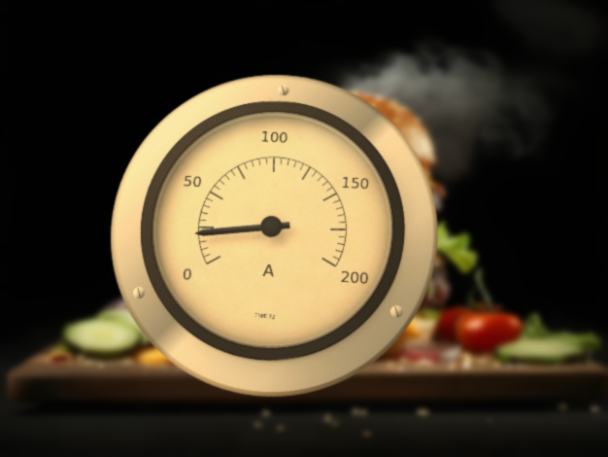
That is 20 A
